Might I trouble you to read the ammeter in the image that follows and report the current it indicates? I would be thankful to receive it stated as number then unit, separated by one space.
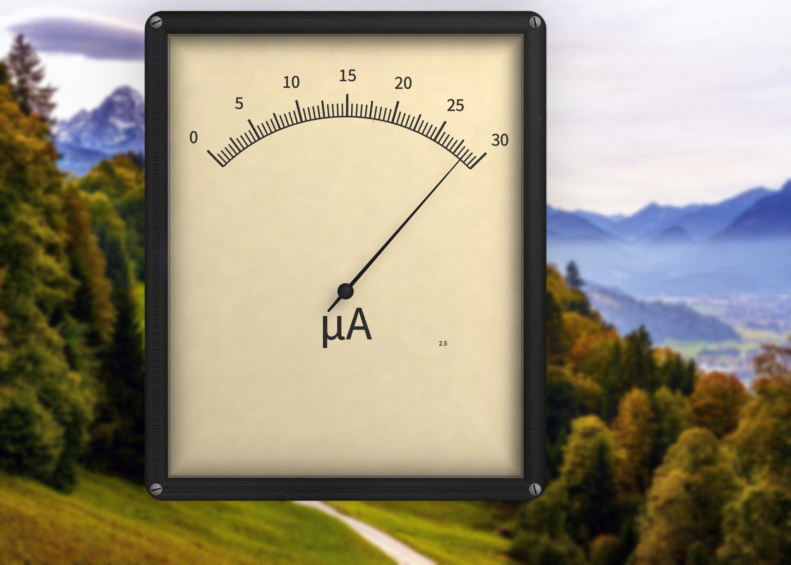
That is 28.5 µA
